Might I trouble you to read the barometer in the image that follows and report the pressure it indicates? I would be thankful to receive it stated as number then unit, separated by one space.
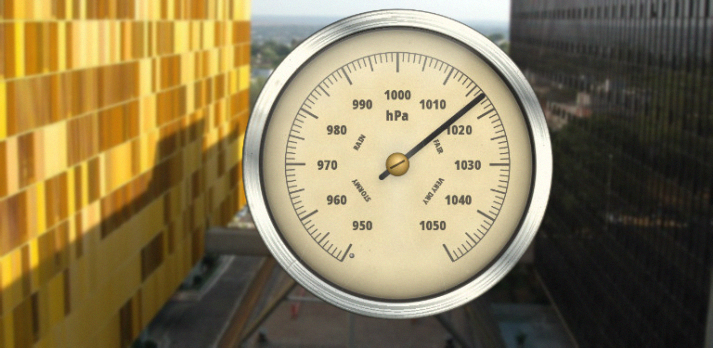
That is 1017 hPa
